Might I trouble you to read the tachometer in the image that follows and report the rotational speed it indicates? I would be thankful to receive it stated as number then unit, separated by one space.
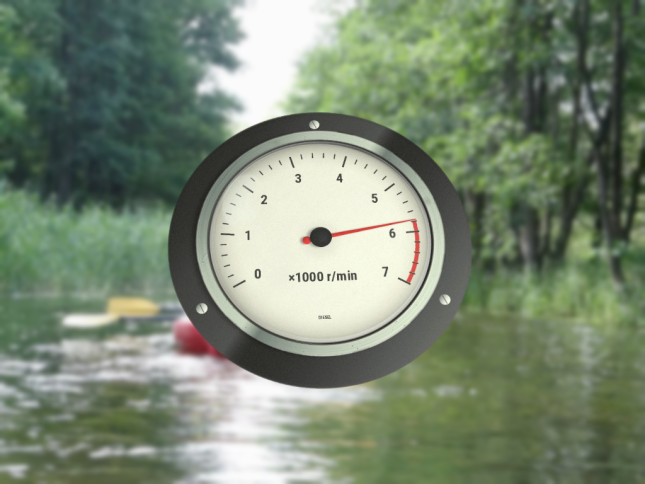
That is 5800 rpm
